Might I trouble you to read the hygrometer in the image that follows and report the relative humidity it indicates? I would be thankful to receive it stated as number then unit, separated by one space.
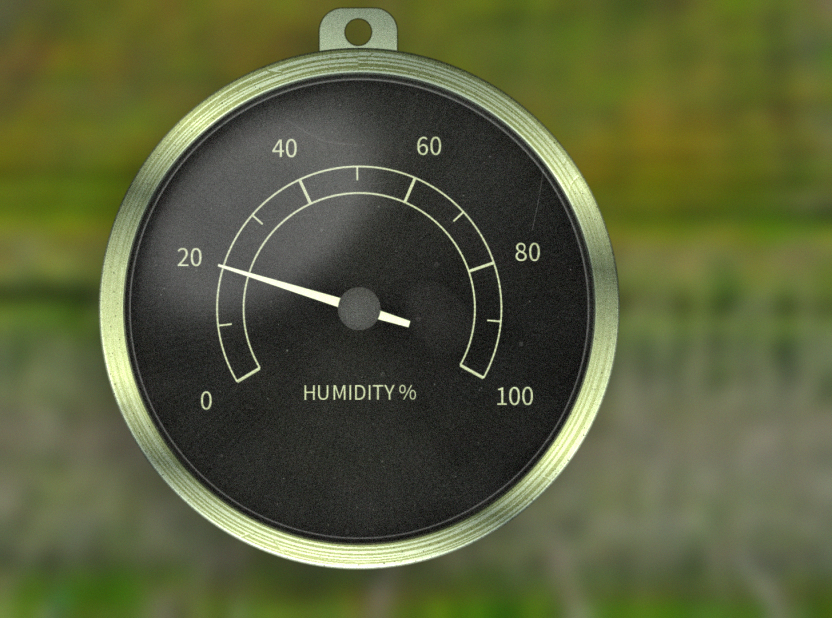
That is 20 %
